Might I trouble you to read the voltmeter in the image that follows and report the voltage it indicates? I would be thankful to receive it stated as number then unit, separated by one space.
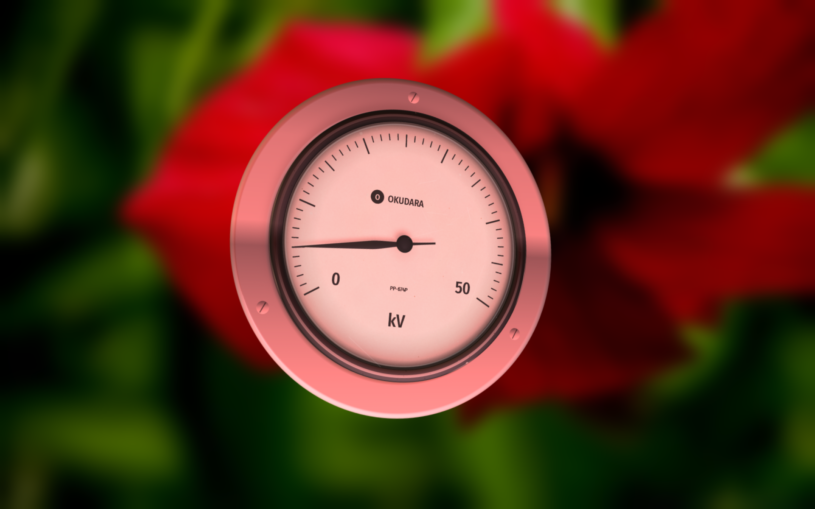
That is 5 kV
